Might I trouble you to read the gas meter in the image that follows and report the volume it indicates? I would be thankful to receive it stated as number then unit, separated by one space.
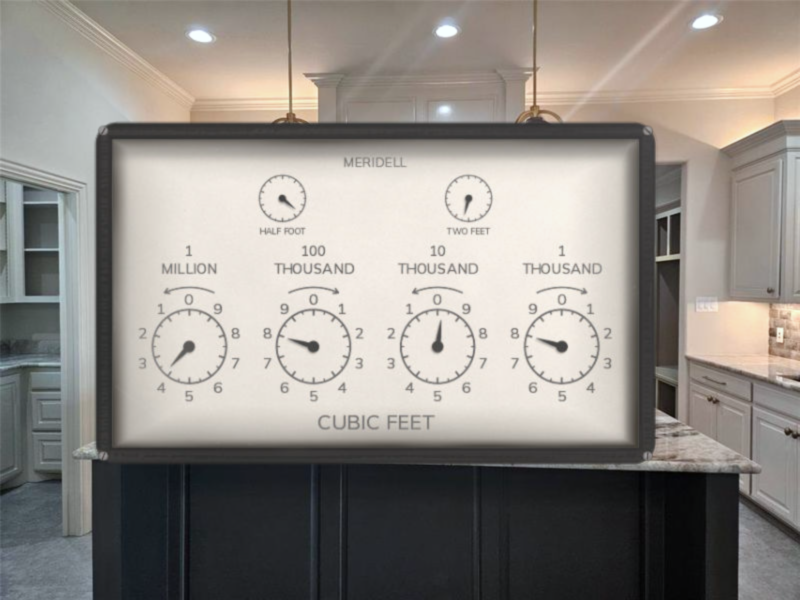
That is 379800 ft³
